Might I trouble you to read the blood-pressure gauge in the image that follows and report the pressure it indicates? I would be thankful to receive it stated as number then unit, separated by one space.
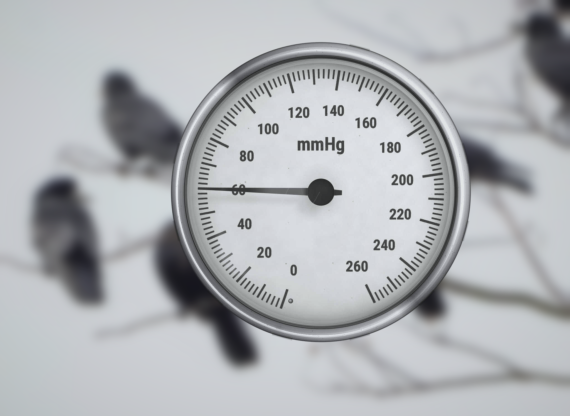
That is 60 mmHg
